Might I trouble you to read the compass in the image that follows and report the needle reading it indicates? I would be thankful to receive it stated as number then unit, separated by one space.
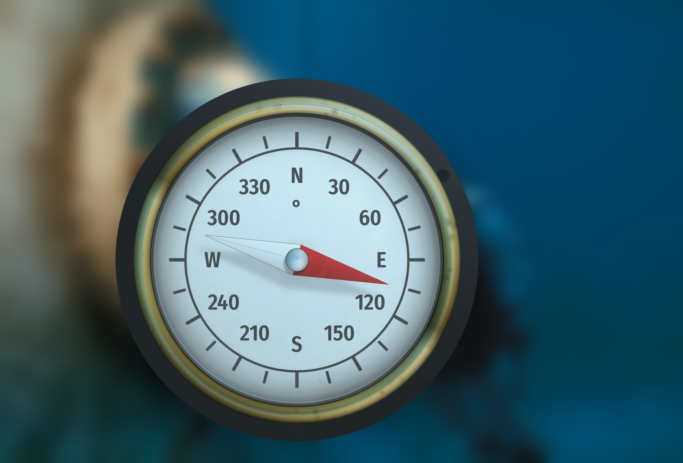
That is 105 °
